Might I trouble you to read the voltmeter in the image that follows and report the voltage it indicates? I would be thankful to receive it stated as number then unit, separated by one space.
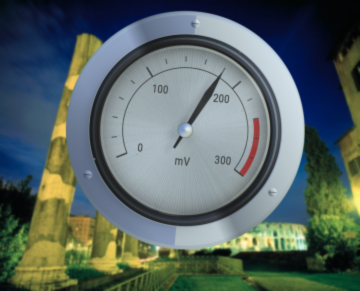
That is 180 mV
